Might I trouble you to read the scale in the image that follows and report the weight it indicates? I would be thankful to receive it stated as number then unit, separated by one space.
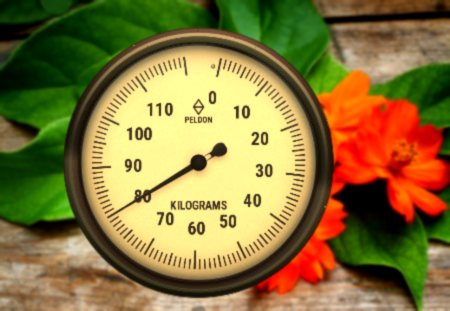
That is 80 kg
